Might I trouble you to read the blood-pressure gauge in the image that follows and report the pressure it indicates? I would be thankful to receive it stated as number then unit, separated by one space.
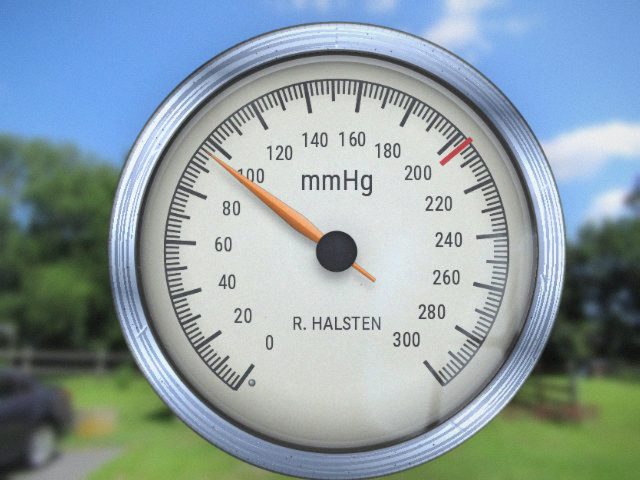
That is 96 mmHg
